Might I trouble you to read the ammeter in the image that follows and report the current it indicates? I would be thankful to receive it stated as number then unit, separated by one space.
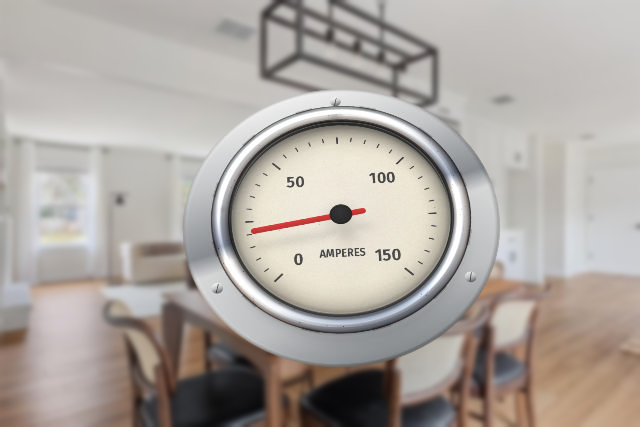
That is 20 A
